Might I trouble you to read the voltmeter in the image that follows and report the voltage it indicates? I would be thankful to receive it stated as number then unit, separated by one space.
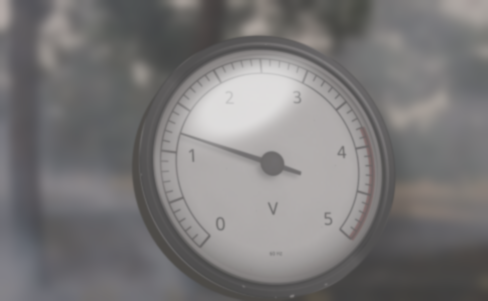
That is 1.2 V
